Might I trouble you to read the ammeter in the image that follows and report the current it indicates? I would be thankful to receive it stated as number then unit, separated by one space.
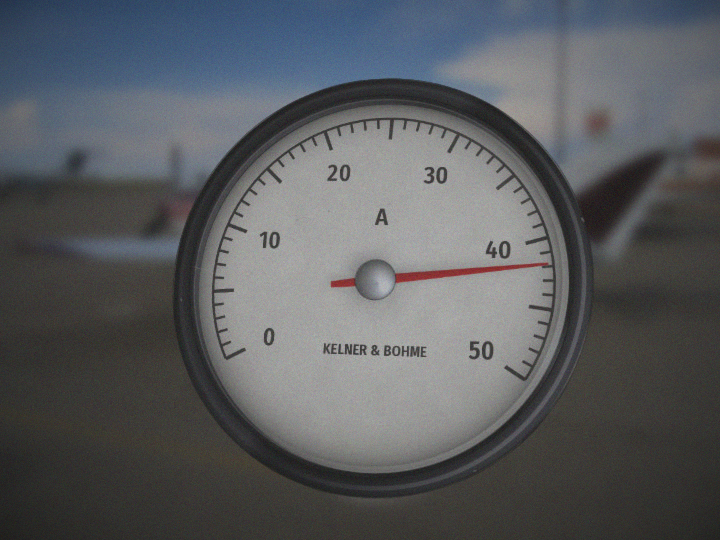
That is 42 A
